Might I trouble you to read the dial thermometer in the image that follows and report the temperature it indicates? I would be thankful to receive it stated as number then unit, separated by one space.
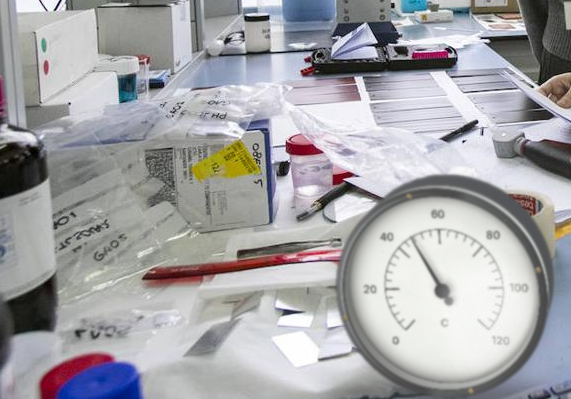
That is 48 °C
